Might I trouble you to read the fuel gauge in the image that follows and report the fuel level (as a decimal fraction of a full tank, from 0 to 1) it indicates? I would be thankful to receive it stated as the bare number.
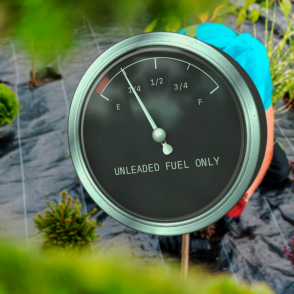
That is 0.25
